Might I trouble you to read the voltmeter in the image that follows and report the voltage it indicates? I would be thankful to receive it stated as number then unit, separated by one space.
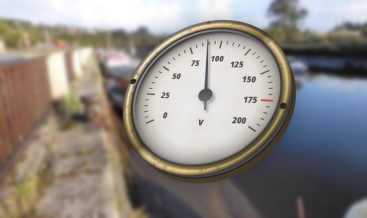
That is 90 V
